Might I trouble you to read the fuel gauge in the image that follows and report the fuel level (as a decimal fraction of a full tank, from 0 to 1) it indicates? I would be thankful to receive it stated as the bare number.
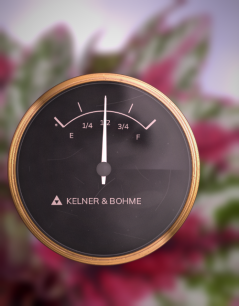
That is 0.5
